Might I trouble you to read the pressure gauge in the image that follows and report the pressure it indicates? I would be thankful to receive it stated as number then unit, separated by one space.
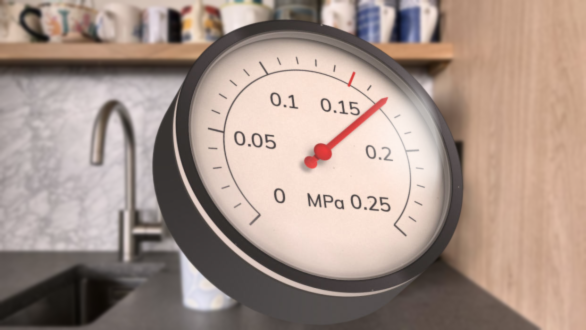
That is 0.17 MPa
